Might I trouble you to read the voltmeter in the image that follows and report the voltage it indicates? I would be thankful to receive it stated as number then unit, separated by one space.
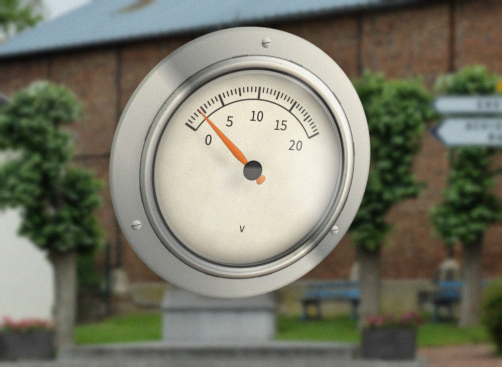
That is 2 V
